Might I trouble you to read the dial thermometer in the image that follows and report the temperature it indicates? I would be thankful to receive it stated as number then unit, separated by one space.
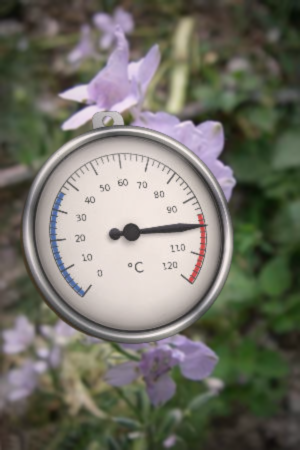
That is 100 °C
